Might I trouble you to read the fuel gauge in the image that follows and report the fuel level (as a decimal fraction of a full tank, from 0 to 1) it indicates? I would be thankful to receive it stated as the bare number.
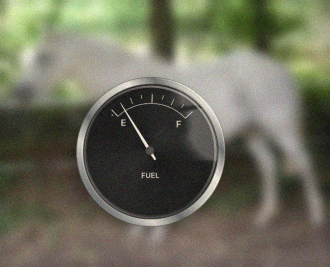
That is 0.125
